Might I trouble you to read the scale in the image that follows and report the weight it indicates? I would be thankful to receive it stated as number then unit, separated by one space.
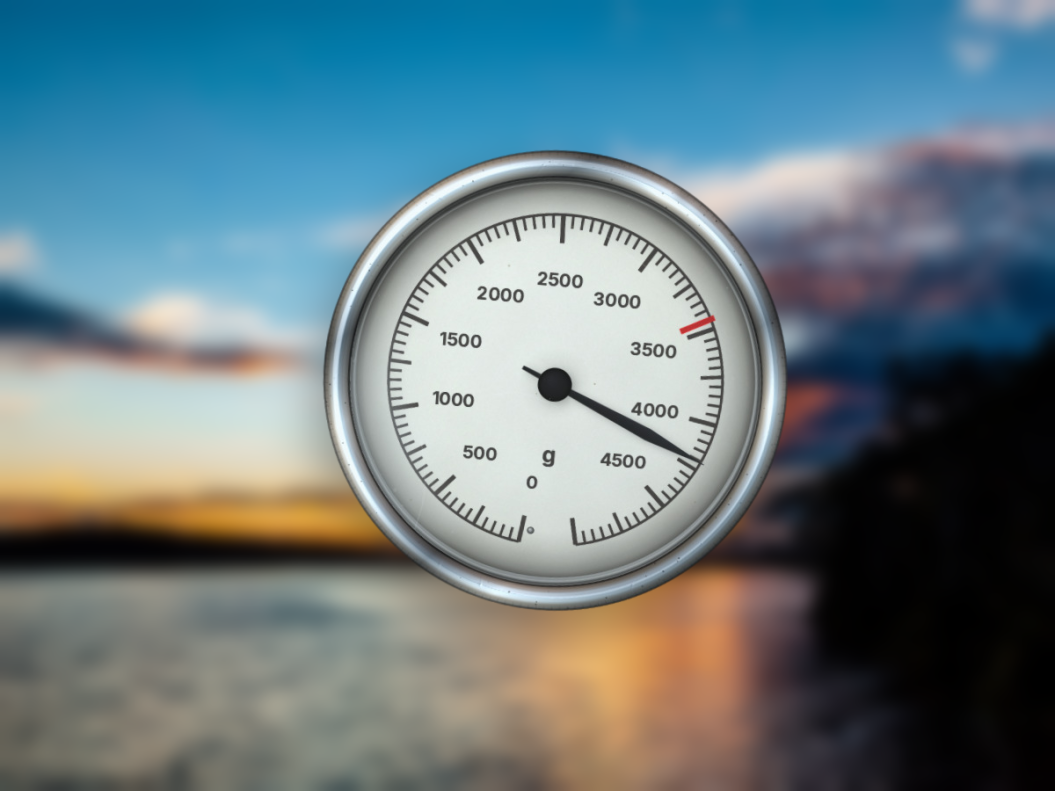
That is 4200 g
